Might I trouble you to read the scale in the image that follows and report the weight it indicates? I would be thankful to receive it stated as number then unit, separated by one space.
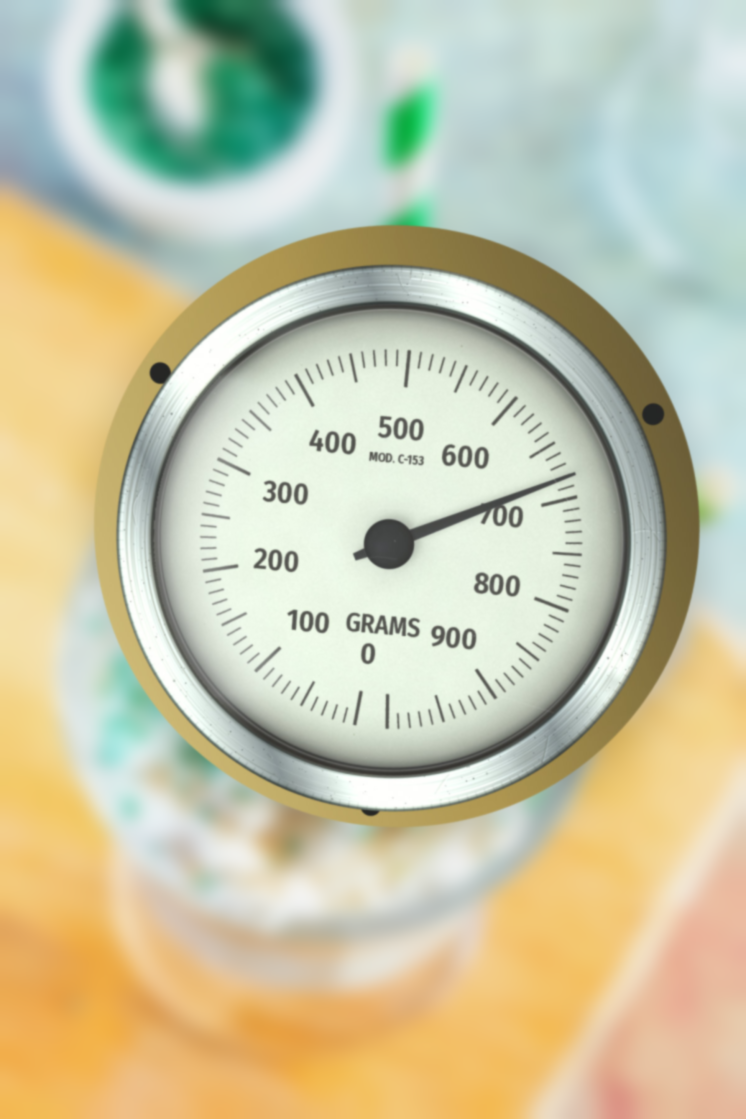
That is 680 g
